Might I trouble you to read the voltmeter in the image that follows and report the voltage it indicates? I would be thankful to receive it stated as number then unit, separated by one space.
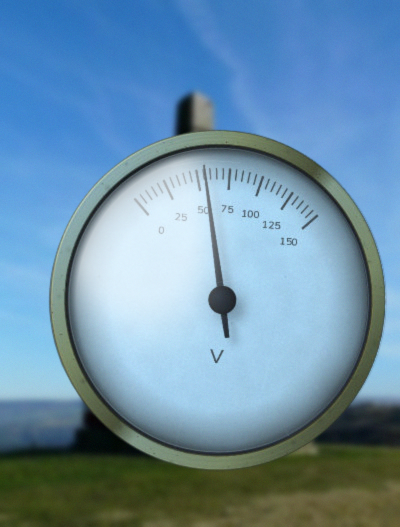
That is 55 V
